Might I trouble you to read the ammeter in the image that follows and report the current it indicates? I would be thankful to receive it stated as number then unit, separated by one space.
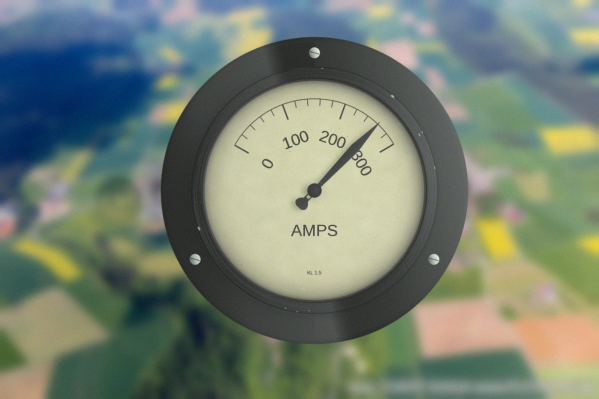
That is 260 A
